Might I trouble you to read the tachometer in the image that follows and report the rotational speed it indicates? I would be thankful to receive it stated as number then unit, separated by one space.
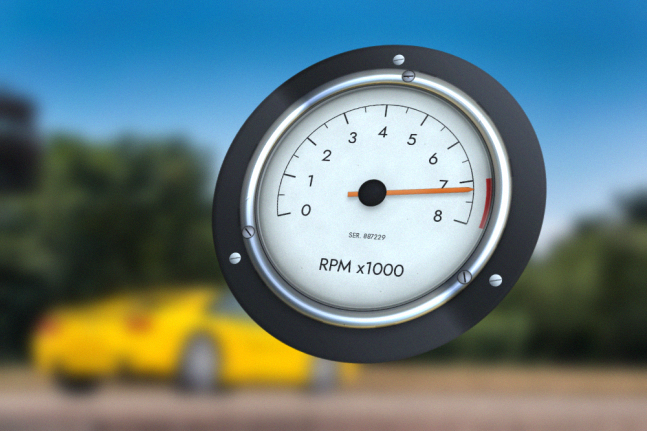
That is 7250 rpm
